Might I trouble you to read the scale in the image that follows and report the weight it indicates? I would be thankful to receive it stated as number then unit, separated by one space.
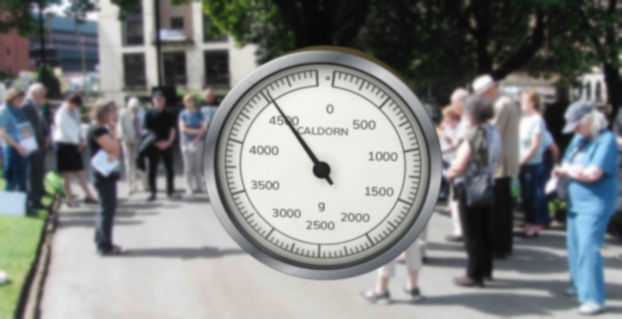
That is 4550 g
